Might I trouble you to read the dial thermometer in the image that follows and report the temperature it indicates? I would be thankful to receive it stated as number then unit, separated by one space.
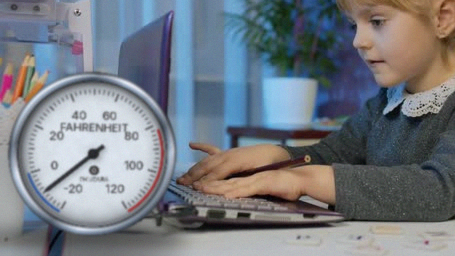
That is -10 °F
